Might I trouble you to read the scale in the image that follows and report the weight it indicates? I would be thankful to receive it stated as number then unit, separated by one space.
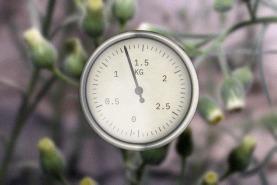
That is 1.3 kg
